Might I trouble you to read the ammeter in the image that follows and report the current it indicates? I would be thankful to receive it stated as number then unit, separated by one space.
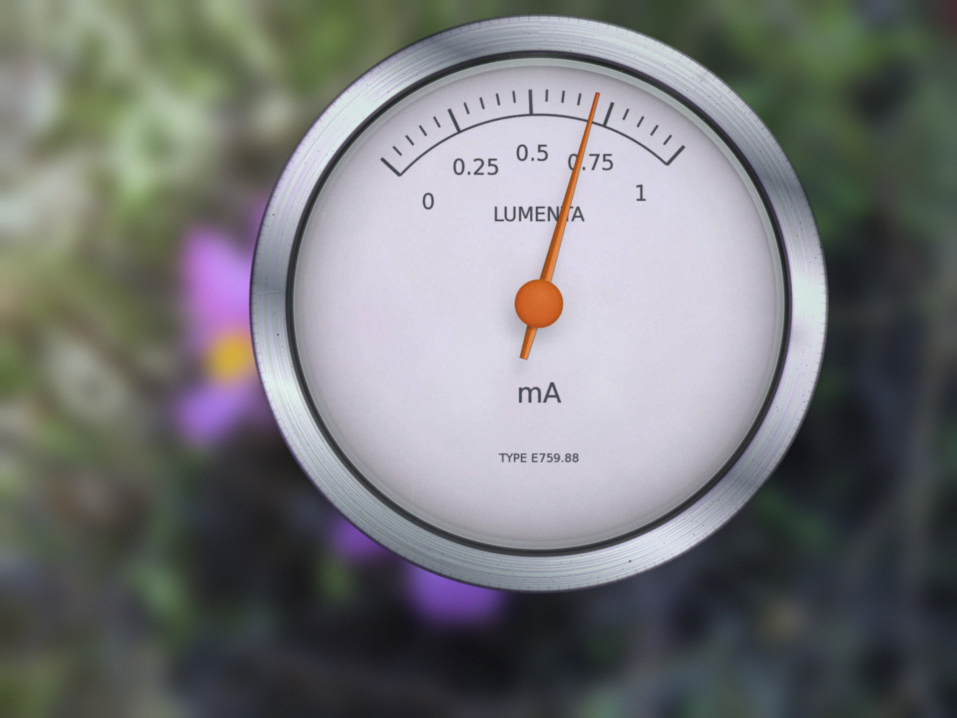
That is 0.7 mA
